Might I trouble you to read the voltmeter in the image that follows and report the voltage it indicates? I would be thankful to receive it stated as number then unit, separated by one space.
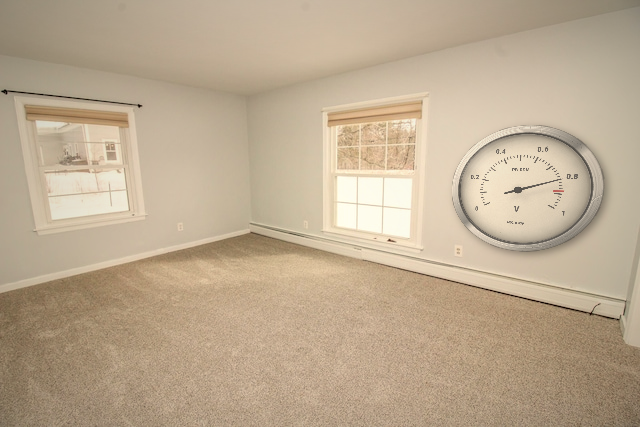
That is 0.8 V
